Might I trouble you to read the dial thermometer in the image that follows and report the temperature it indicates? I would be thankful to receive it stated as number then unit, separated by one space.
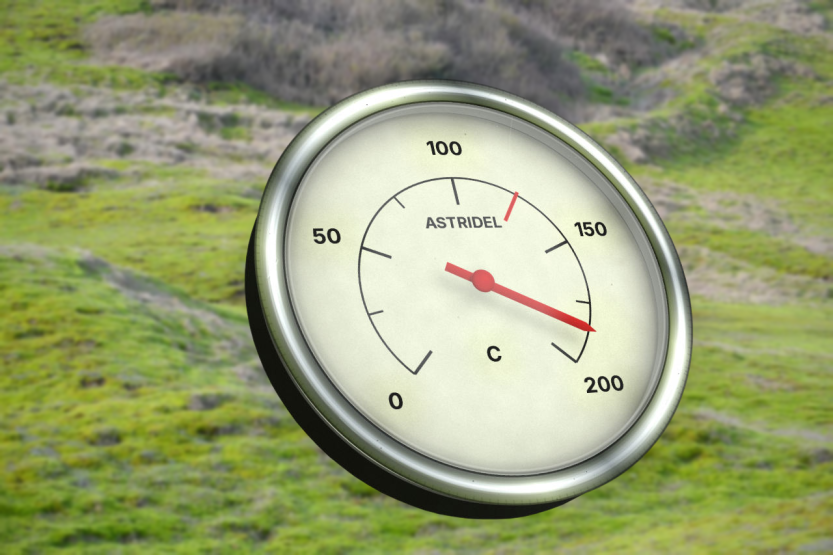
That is 187.5 °C
